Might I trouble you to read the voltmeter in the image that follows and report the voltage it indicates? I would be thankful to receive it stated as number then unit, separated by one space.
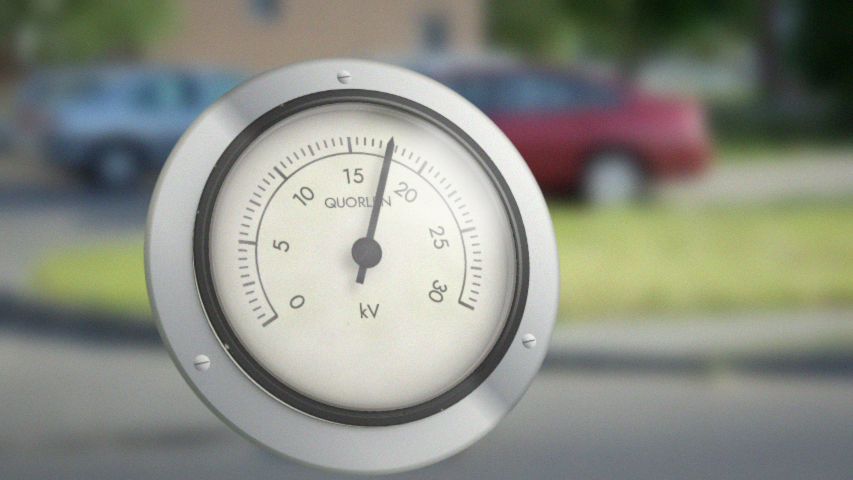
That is 17.5 kV
